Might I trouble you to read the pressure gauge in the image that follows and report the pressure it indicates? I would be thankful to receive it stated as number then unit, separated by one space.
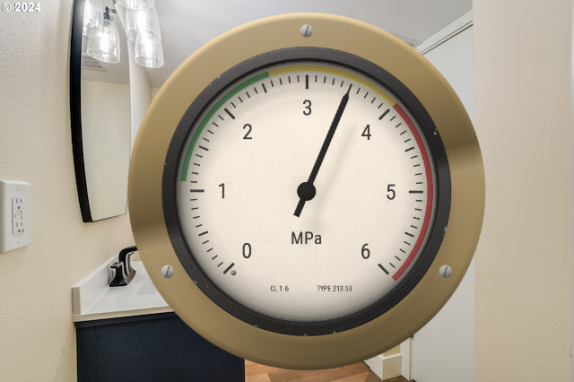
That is 3.5 MPa
